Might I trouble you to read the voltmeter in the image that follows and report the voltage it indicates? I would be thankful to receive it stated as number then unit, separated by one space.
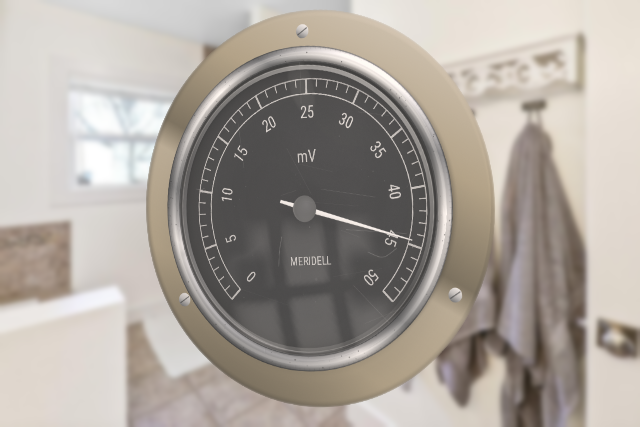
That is 44.5 mV
